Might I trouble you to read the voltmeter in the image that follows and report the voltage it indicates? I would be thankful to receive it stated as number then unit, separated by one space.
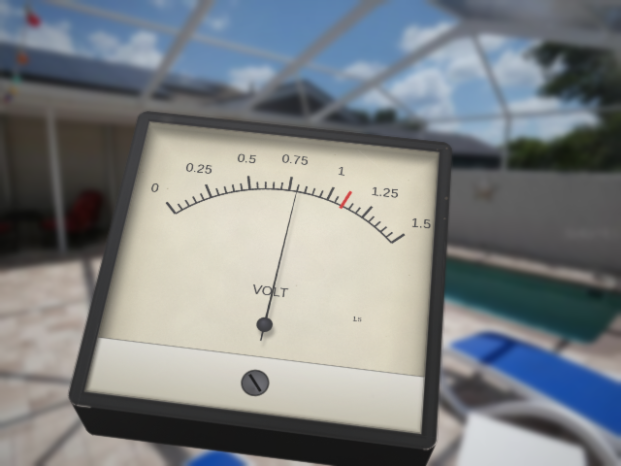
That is 0.8 V
